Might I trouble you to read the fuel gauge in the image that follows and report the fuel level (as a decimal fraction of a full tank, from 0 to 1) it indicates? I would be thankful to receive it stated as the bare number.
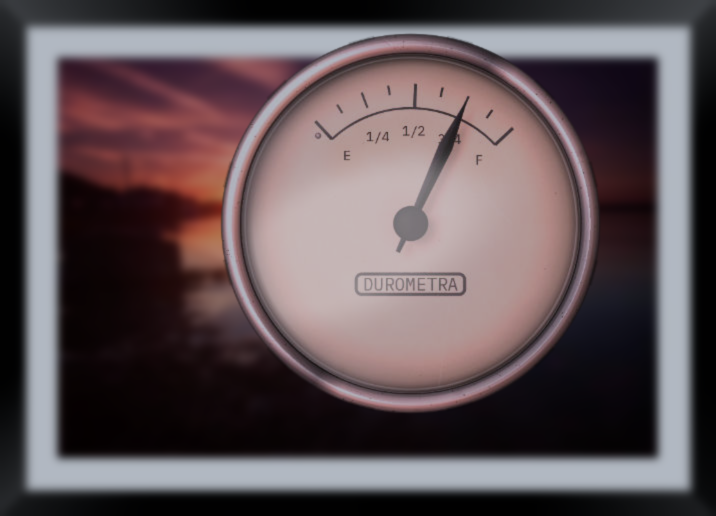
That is 0.75
